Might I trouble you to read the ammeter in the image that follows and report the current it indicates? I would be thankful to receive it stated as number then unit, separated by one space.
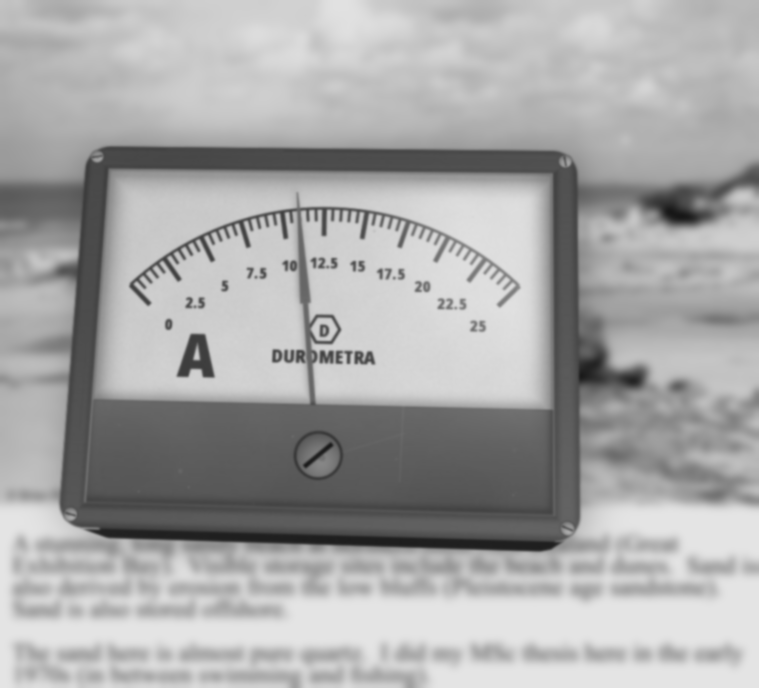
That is 11 A
